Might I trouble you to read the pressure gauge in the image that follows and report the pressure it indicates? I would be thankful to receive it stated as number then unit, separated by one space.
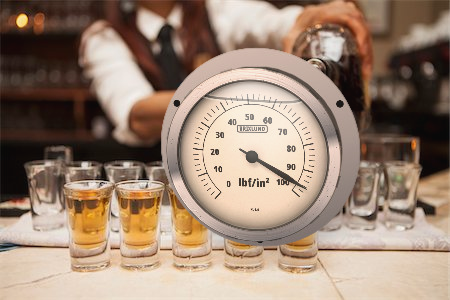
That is 96 psi
